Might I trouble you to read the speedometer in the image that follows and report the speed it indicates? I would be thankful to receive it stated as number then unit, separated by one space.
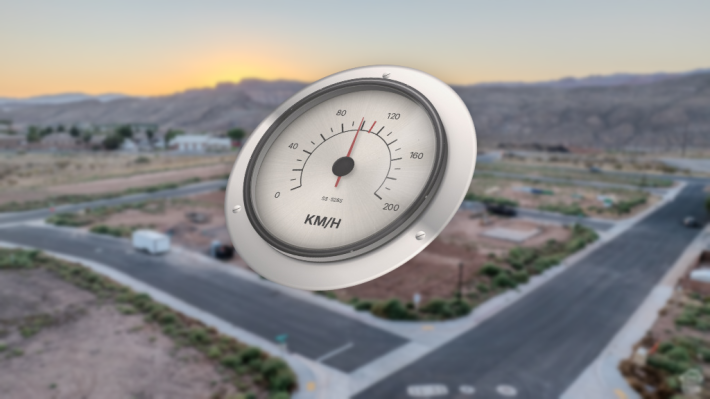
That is 100 km/h
